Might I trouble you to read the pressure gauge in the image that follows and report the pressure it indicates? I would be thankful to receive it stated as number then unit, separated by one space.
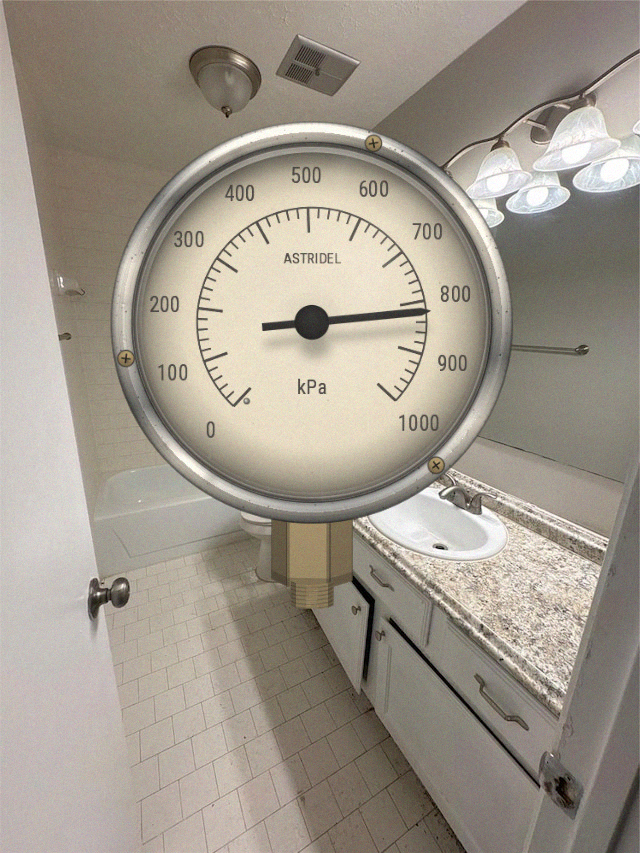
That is 820 kPa
